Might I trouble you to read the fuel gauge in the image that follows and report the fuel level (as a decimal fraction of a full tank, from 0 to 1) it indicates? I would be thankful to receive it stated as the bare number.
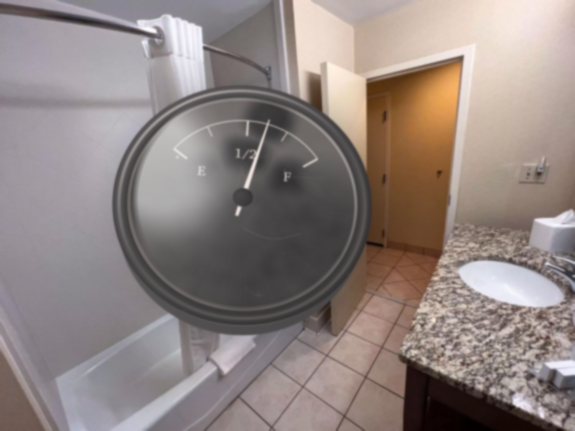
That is 0.625
